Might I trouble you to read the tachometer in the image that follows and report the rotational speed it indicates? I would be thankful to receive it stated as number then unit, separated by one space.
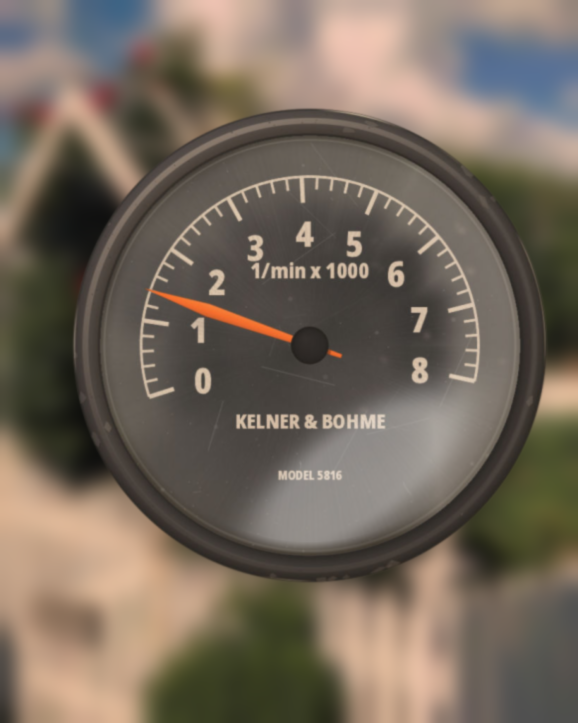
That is 1400 rpm
